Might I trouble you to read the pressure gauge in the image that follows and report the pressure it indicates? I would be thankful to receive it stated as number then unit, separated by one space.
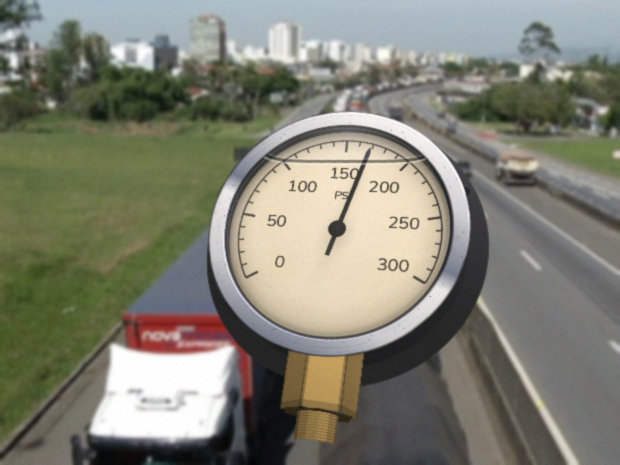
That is 170 psi
